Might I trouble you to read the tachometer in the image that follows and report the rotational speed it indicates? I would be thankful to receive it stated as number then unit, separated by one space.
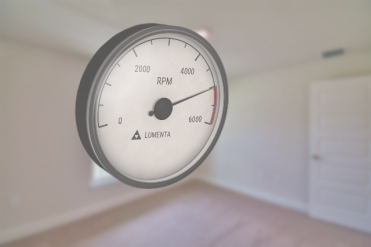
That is 5000 rpm
